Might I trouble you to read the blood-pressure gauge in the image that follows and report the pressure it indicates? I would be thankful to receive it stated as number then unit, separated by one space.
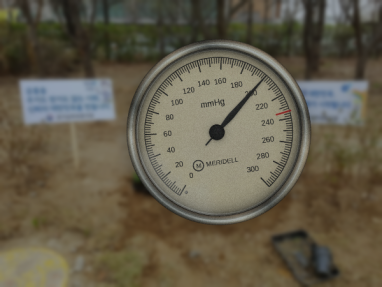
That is 200 mmHg
